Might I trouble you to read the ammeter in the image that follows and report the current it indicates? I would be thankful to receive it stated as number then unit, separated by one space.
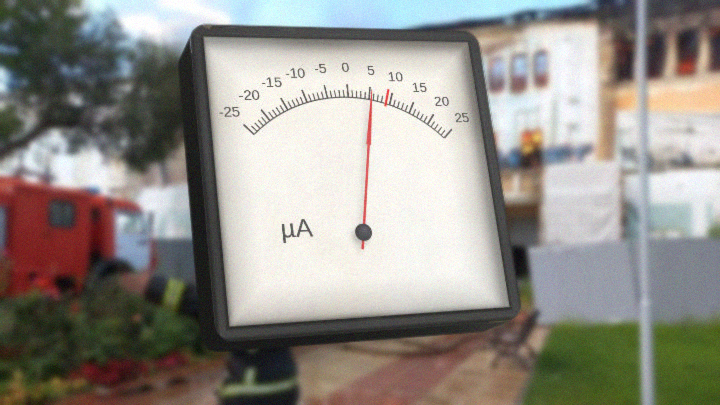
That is 5 µA
